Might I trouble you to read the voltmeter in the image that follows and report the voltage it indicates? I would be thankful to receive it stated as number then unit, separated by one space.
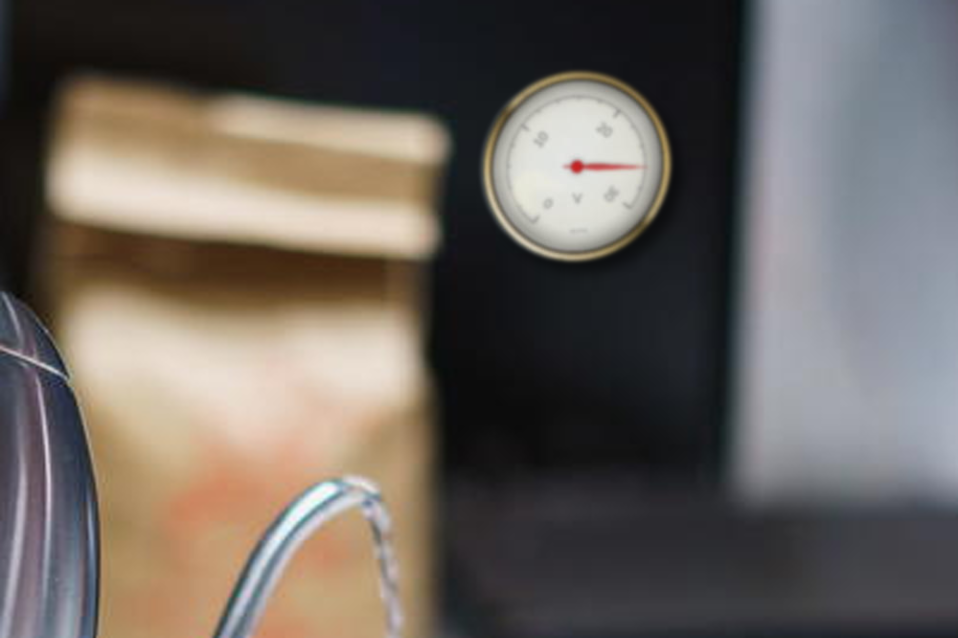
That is 26 V
